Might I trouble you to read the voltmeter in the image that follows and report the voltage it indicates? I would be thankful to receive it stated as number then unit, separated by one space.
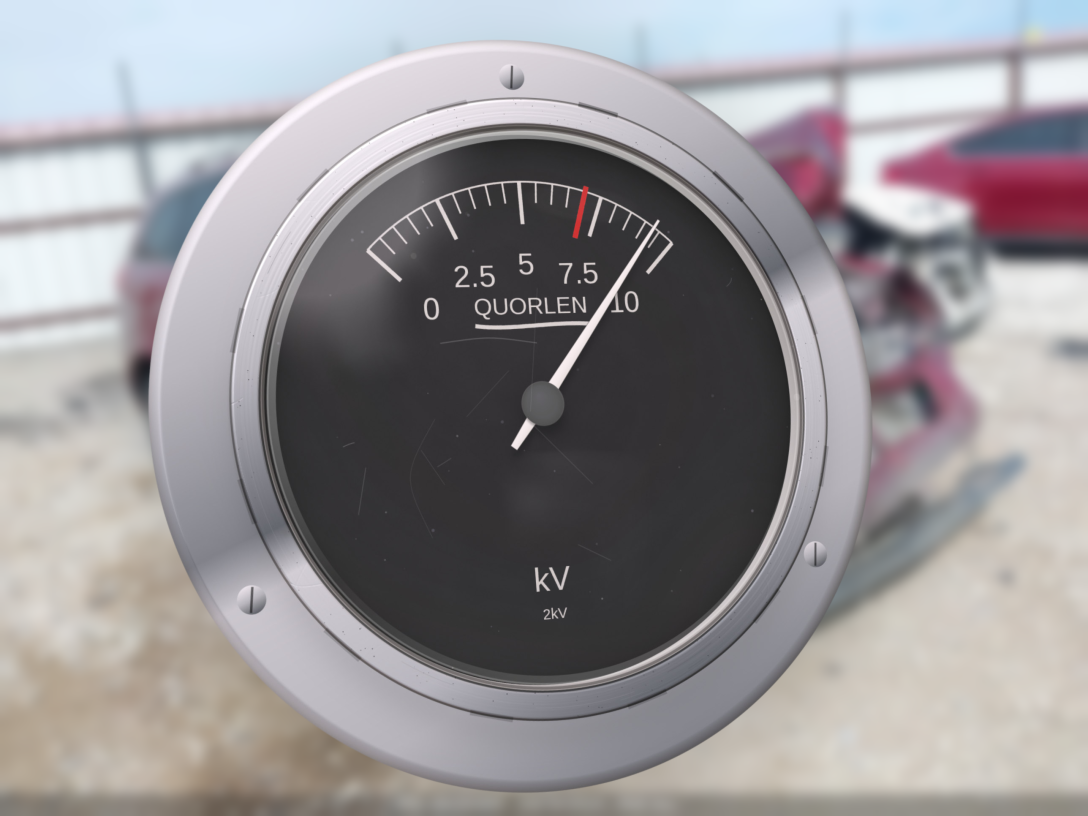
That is 9.25 kV
